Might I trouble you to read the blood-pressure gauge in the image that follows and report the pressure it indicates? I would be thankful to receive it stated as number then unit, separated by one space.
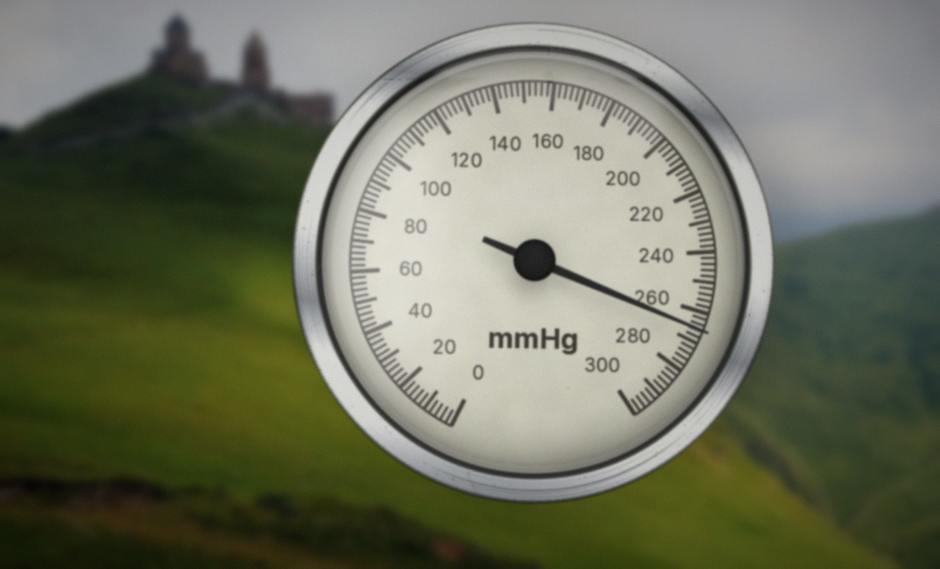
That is 266 mmHg
